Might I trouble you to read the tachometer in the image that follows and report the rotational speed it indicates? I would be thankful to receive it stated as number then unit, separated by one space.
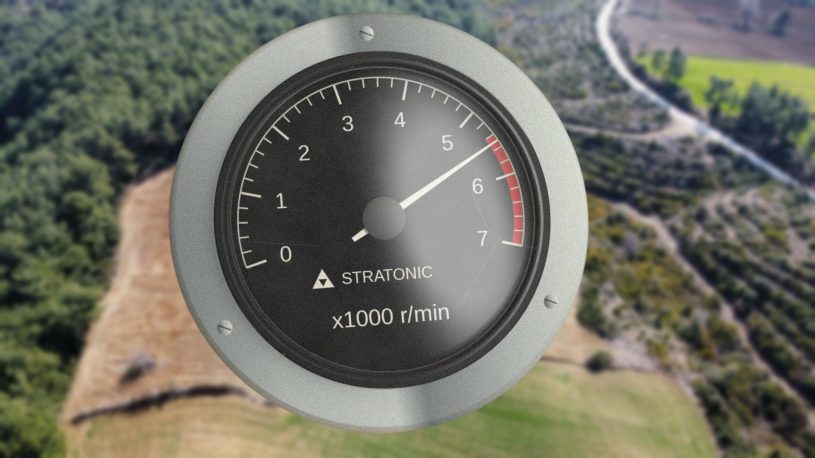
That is 5500 rpm
